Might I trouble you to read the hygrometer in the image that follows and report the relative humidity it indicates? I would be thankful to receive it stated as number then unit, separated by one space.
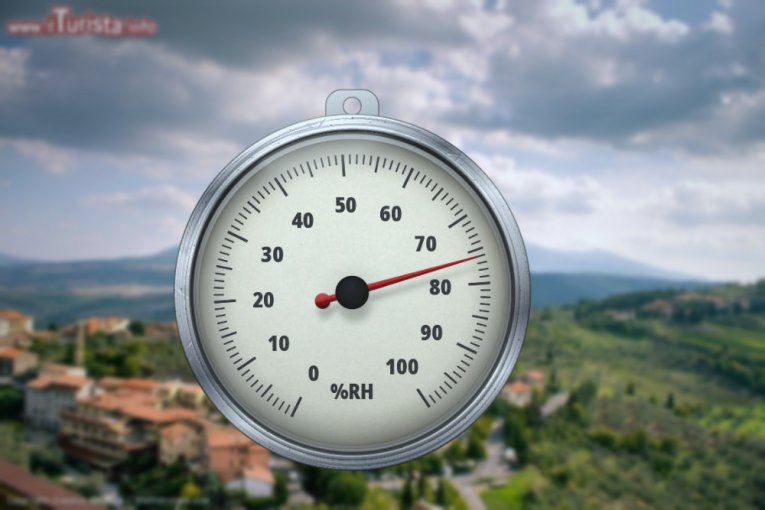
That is 76 %
